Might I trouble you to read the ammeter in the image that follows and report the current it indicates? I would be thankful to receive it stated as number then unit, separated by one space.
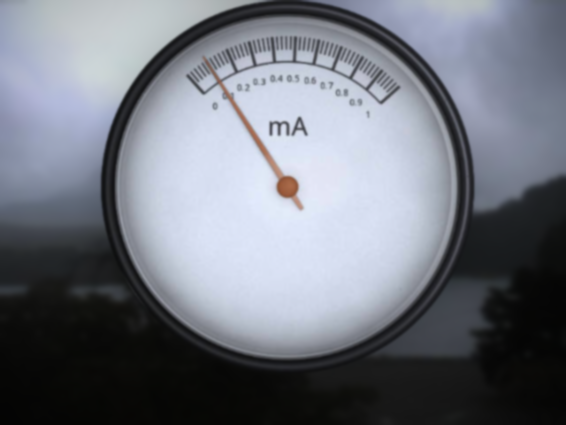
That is 0.1 mA
